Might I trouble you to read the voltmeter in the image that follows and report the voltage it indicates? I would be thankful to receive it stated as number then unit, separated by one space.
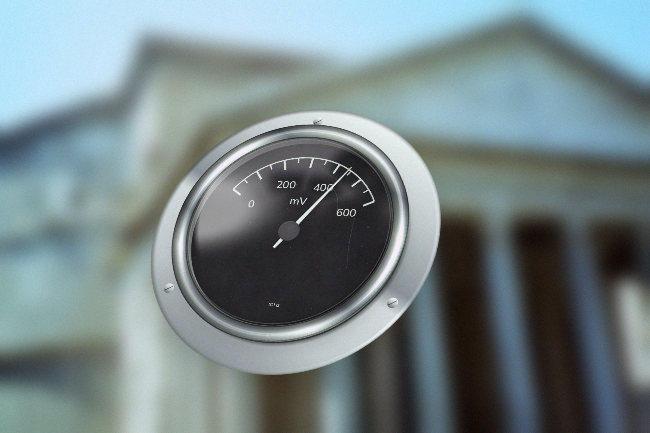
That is 450 mV
